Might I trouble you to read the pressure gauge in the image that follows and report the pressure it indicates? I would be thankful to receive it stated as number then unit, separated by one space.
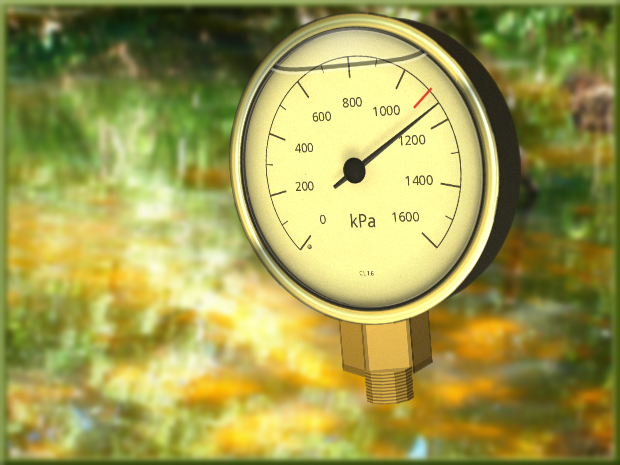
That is 1150 kPa
